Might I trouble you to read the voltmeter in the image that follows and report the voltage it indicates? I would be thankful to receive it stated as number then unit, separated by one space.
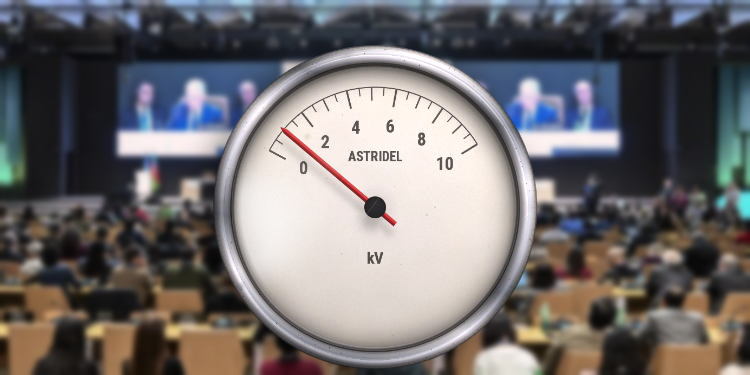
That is 1 kV
